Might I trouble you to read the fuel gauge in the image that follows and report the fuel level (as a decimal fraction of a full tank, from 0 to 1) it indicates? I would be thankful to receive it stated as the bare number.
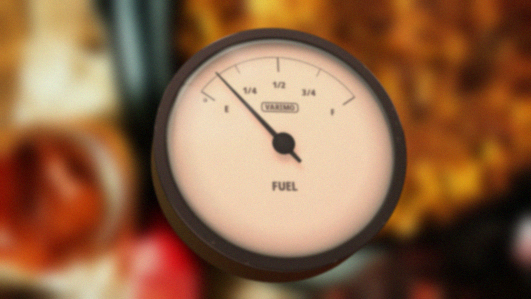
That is 0.125
